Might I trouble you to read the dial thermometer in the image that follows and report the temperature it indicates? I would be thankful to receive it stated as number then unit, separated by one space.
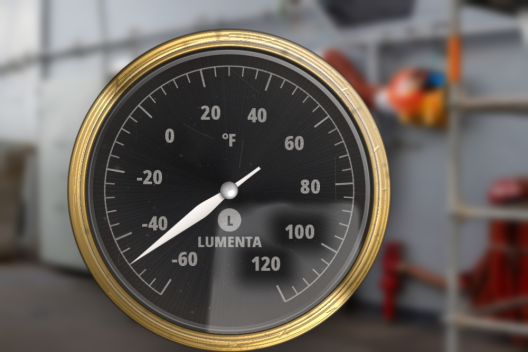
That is -48 °F
